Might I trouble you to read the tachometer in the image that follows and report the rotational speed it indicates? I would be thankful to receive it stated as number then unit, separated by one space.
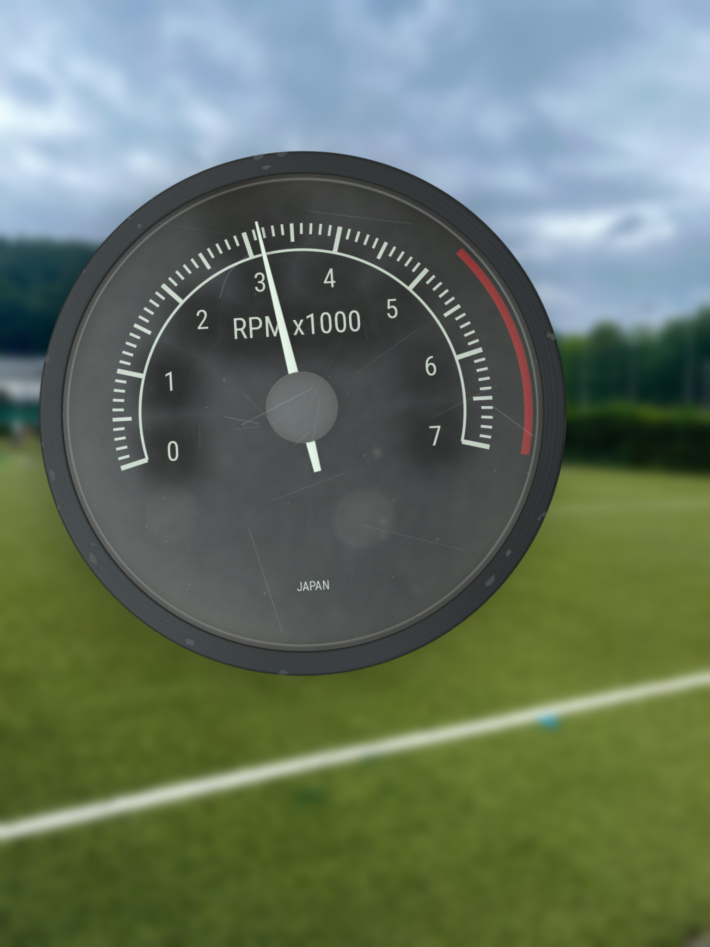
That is 3150 rpm
